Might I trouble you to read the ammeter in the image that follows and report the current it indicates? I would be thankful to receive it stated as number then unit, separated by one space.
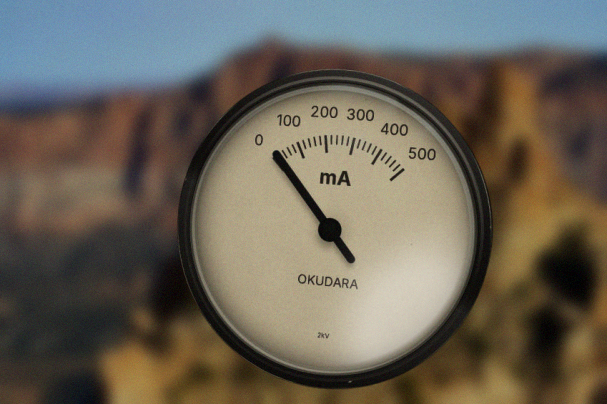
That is 20 mA
